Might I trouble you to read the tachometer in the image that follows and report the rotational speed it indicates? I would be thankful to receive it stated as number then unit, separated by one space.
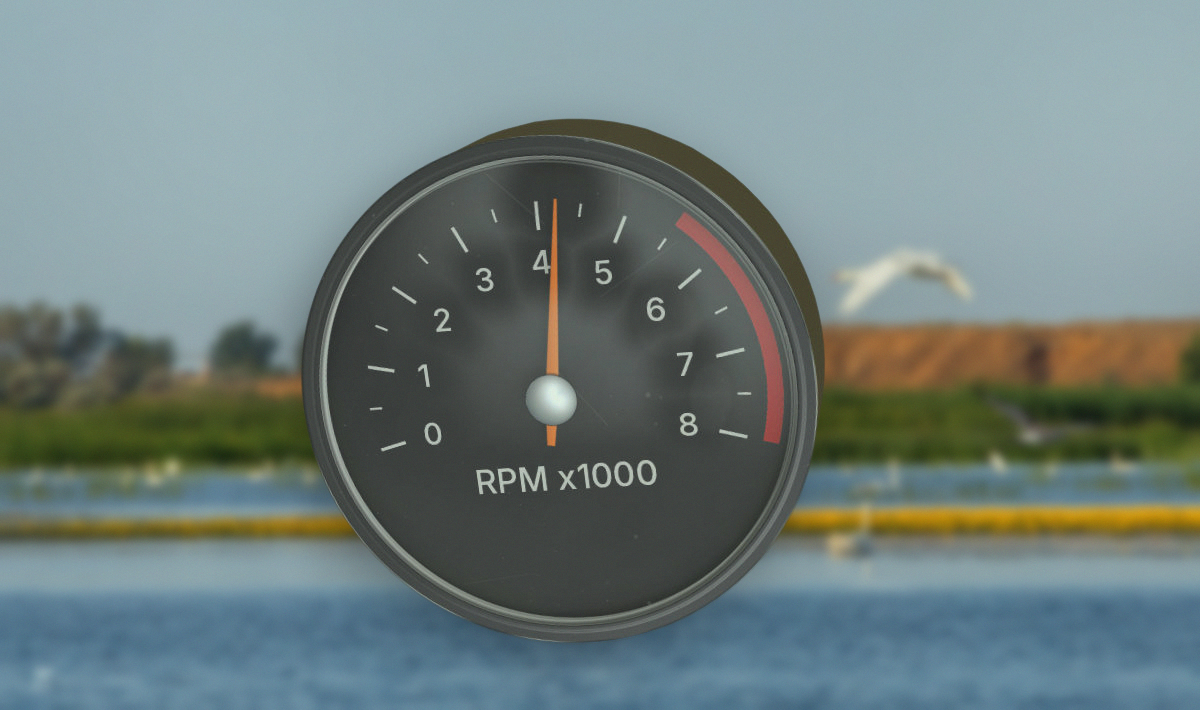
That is 4250 rpm
